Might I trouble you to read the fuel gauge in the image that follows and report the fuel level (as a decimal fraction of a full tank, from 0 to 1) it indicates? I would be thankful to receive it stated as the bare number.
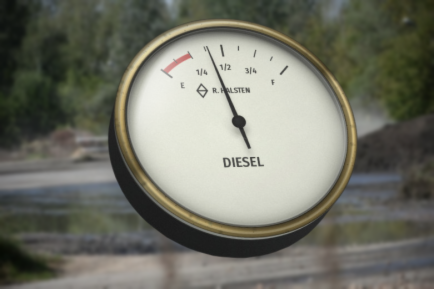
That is 0.375
